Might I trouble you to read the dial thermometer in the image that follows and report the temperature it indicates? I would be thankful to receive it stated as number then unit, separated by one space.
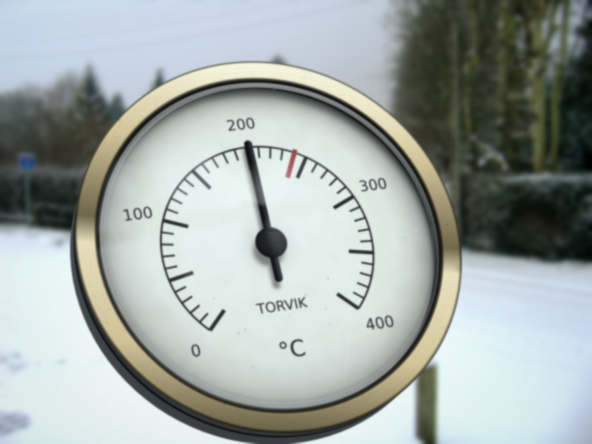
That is 200 °C
